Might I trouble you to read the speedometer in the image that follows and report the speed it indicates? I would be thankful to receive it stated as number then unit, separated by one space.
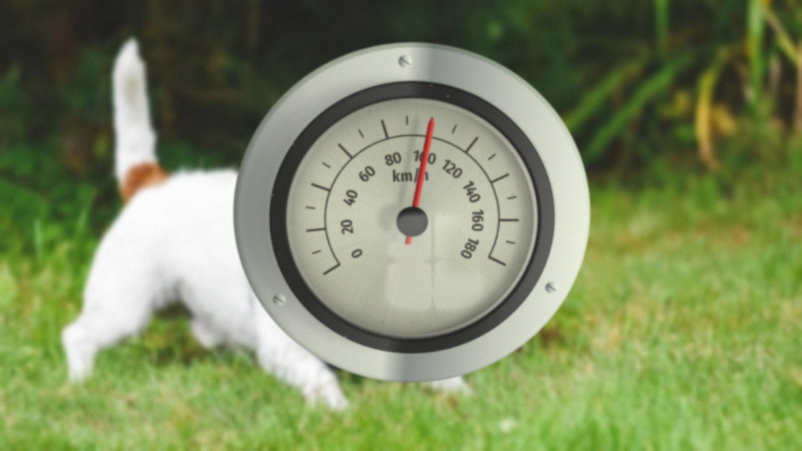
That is 100 km/h
